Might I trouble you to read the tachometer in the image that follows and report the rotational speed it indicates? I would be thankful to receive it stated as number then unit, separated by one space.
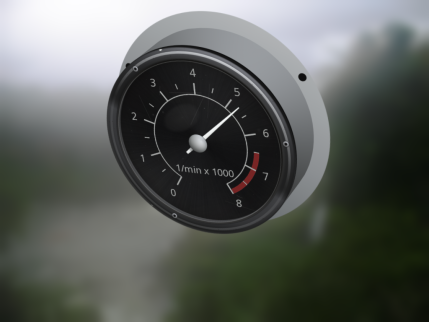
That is 5250 rpm
